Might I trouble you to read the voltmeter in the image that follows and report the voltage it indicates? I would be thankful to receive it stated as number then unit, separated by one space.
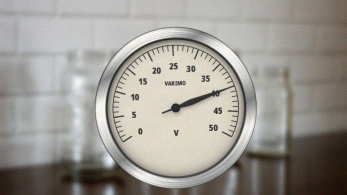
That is 40 V
